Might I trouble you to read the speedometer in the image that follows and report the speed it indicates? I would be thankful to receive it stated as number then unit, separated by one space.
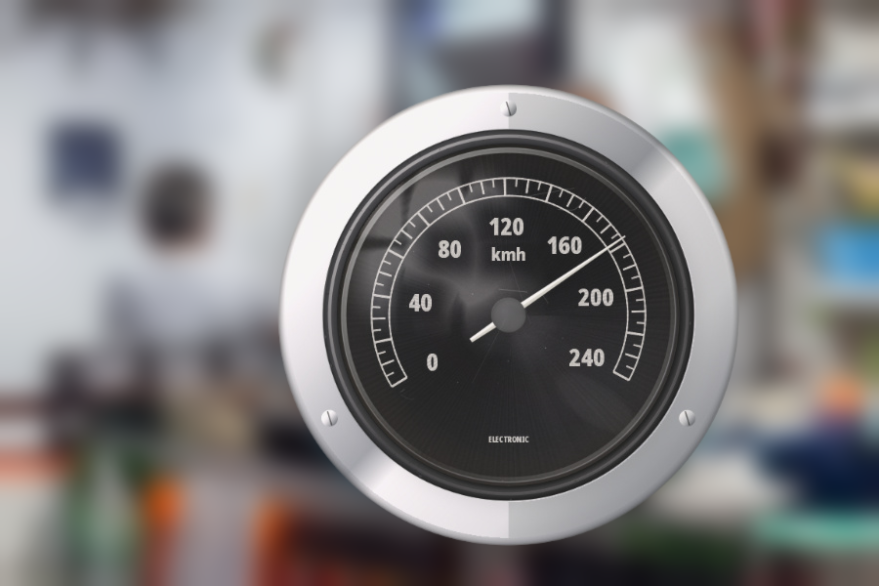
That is 177.5 km/h
